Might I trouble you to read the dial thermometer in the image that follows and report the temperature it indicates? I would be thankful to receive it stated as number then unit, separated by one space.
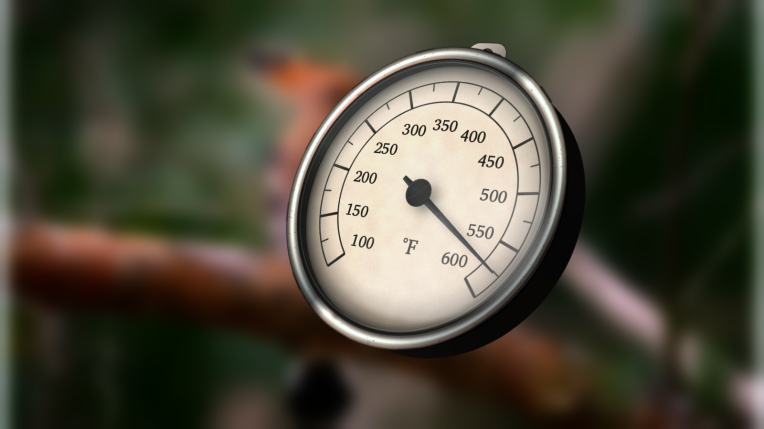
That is 575 °F
